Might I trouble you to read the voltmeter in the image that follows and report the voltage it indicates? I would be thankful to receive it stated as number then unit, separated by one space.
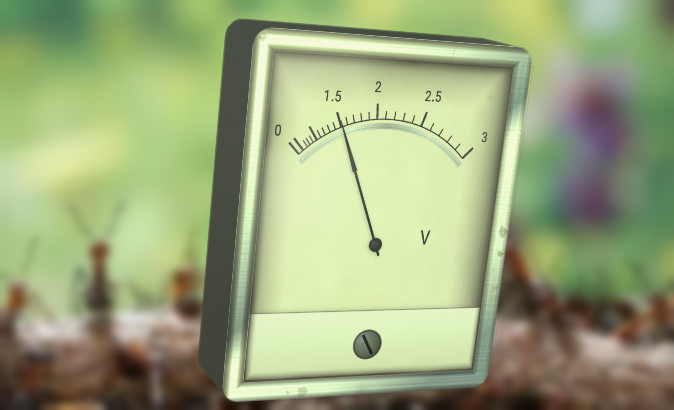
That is 1.5 V
